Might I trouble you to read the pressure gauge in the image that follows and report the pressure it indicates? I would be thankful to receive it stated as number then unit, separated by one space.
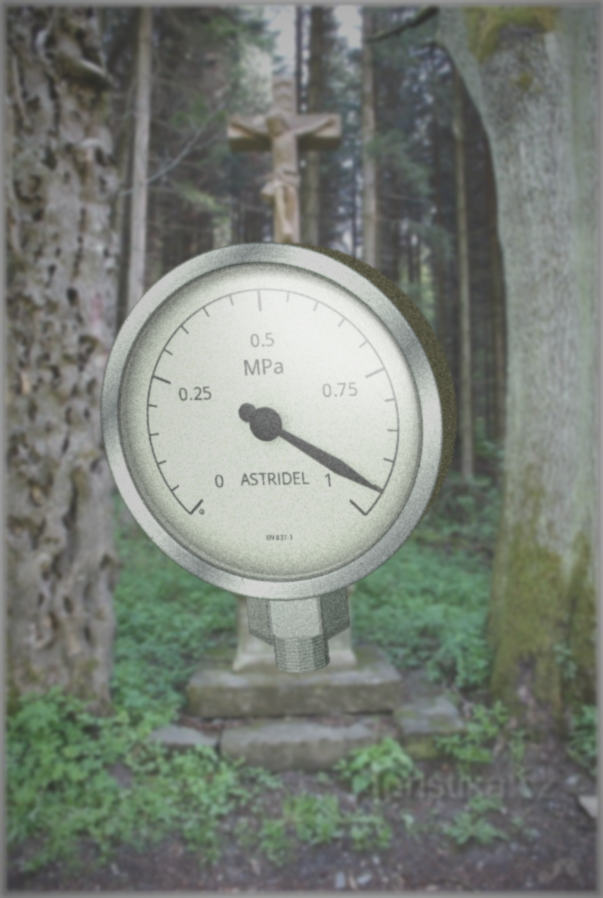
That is 0.95 MPa
